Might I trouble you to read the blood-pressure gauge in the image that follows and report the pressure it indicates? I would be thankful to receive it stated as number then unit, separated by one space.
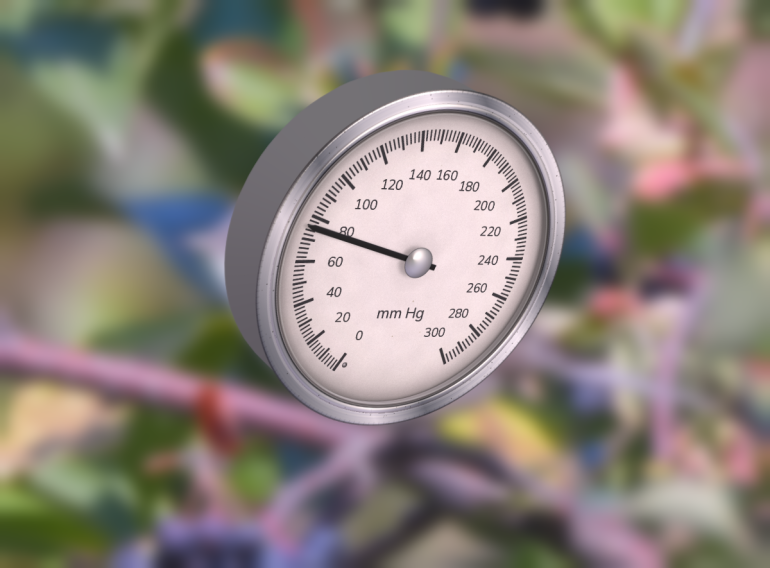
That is 76 mmHg
